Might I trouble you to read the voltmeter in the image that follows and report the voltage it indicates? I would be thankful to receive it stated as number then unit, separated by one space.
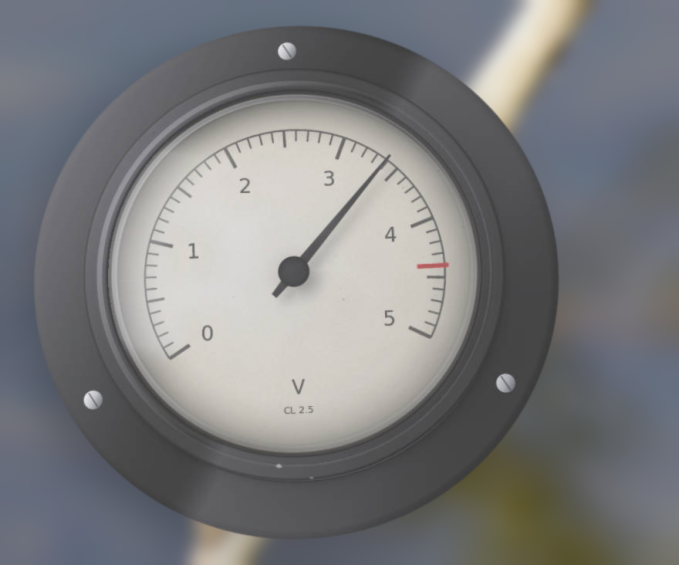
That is 3.4 V
